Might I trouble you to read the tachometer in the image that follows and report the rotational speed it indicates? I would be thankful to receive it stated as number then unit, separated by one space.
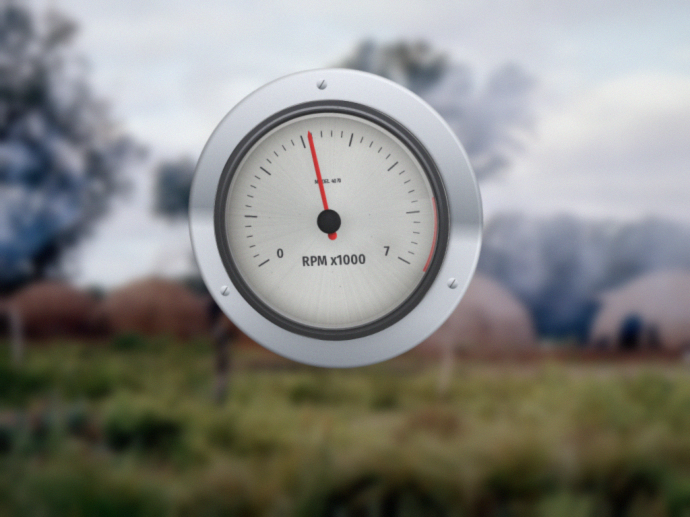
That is 3200 rpm
